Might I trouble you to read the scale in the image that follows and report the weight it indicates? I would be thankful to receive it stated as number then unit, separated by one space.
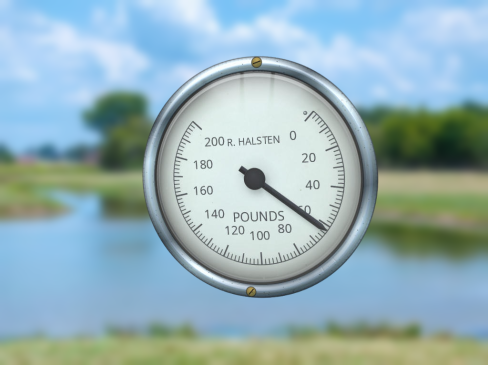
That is 62 lb
